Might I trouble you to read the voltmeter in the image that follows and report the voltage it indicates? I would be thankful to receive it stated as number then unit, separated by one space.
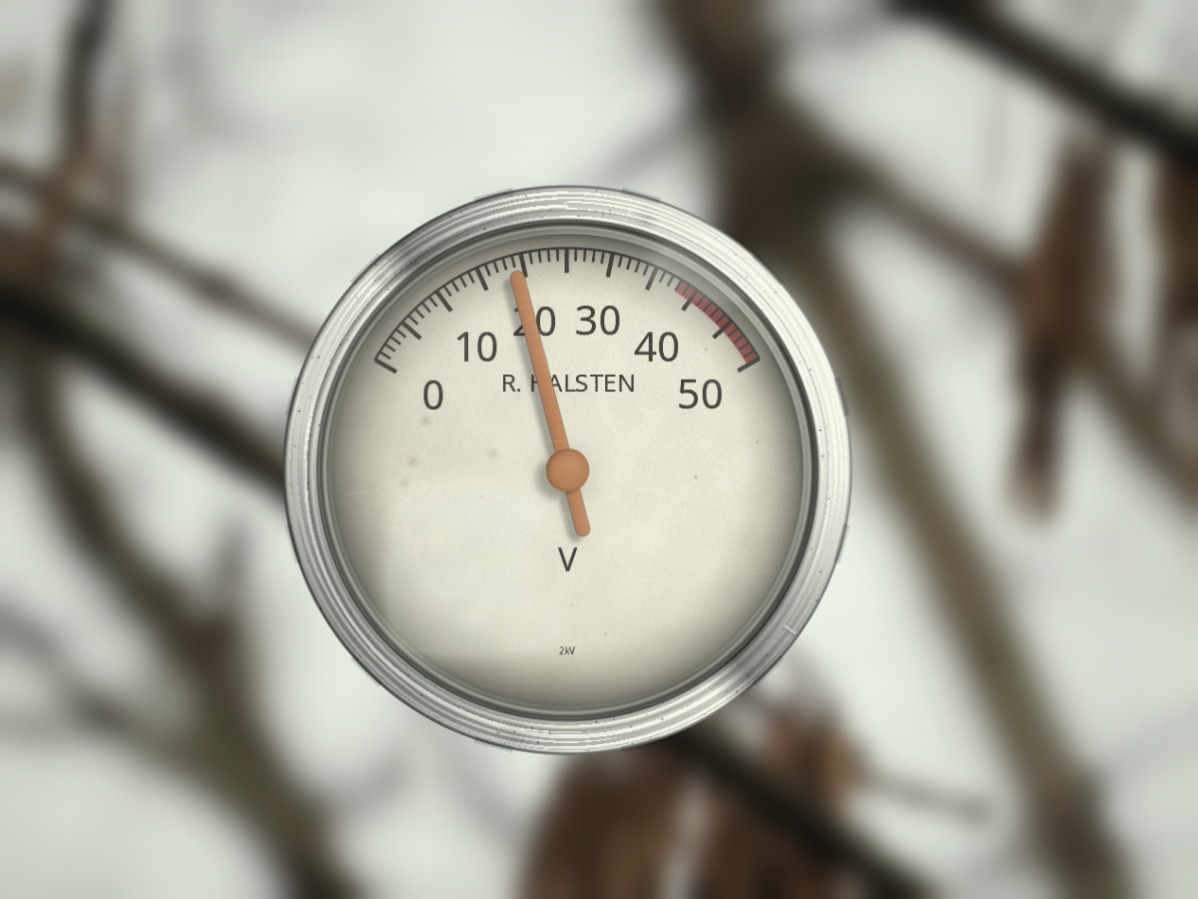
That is 19 V
